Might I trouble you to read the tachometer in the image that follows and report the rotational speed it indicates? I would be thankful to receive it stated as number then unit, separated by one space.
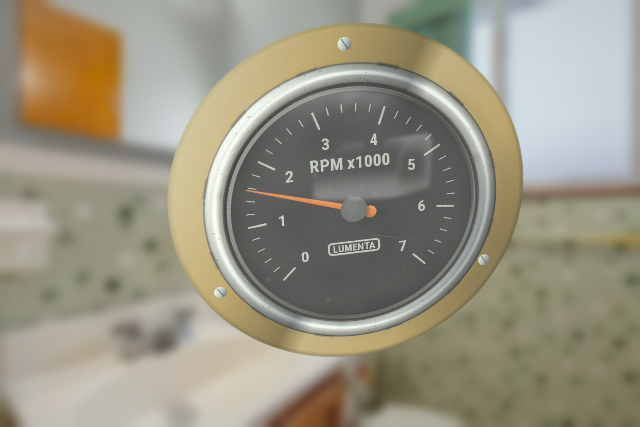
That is 1600 rpm
